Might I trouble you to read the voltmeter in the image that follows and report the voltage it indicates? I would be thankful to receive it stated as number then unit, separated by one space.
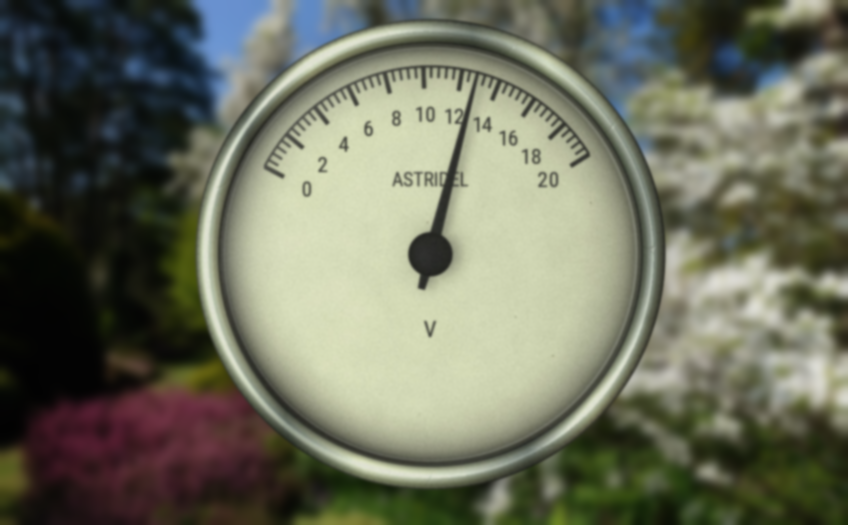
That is 12.8 V
